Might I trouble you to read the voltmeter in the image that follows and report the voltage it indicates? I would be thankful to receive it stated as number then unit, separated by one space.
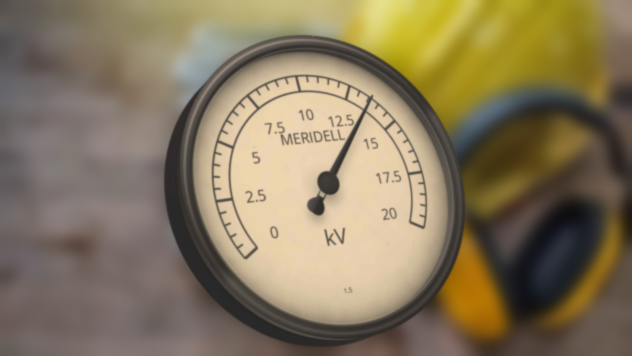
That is 13.5 kV
